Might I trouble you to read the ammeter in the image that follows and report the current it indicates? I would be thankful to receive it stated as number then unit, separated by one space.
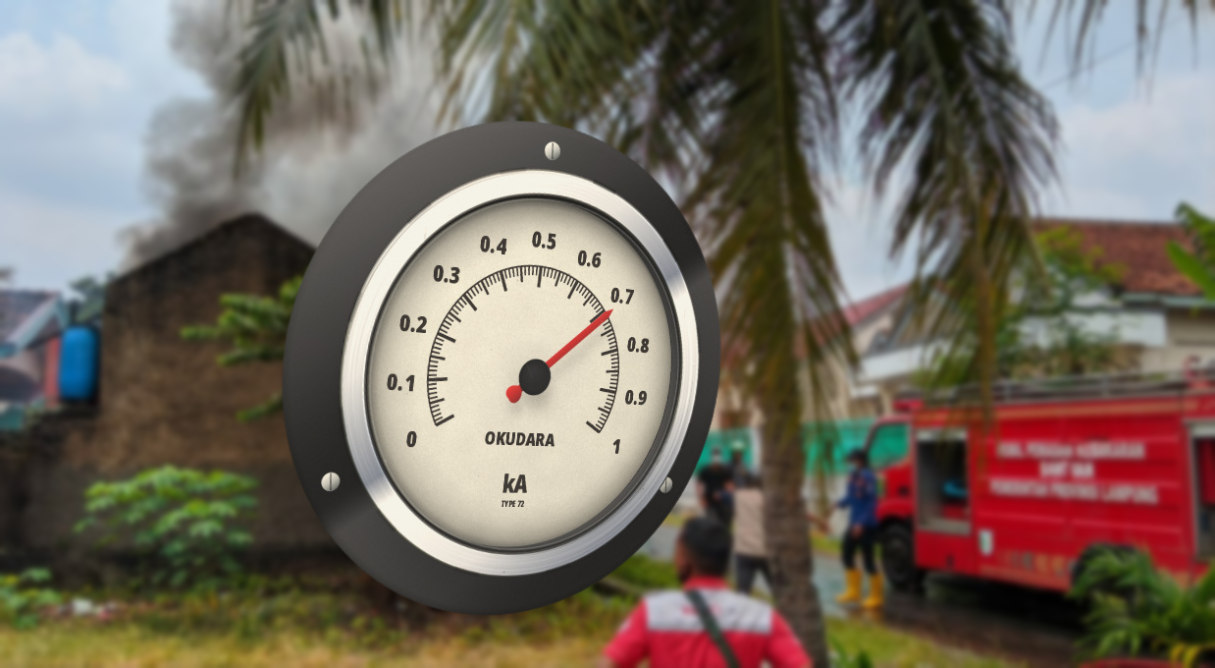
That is 0.7 kA
